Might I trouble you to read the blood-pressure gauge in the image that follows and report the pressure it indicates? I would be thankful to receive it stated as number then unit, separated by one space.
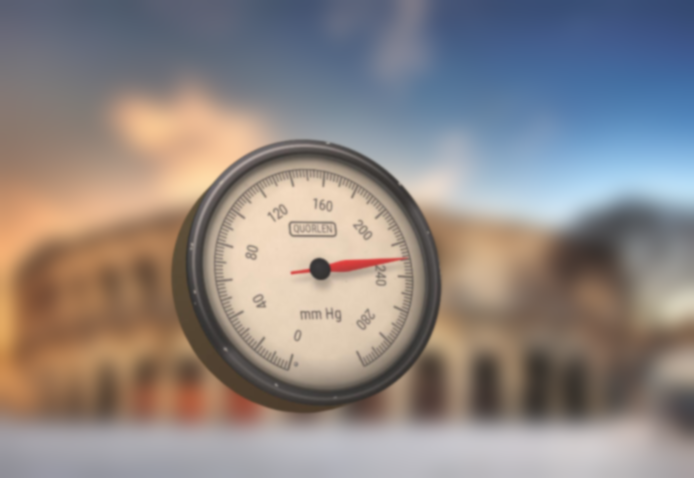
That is 230 mmHg
